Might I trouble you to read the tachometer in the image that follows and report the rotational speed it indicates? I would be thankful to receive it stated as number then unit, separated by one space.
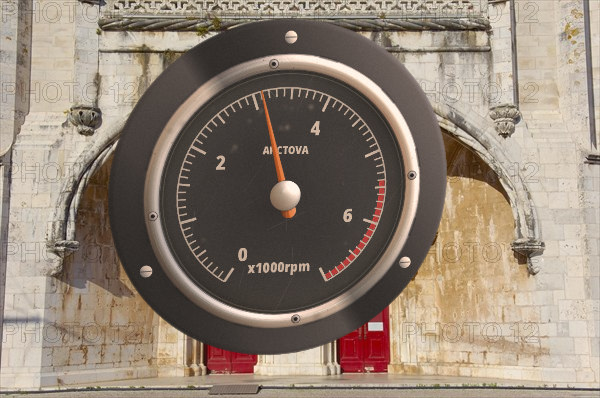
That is 3100 rpm
